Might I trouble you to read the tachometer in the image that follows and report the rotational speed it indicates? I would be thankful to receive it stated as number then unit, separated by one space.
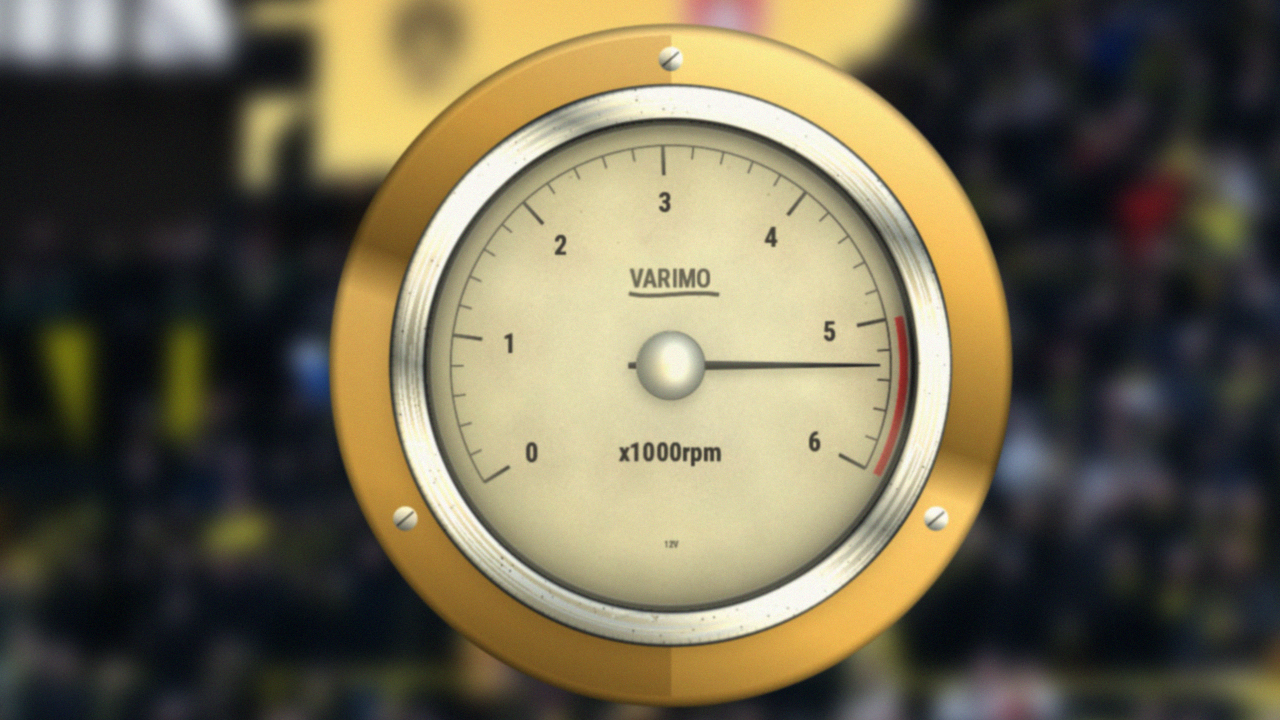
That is 5300 rpm
